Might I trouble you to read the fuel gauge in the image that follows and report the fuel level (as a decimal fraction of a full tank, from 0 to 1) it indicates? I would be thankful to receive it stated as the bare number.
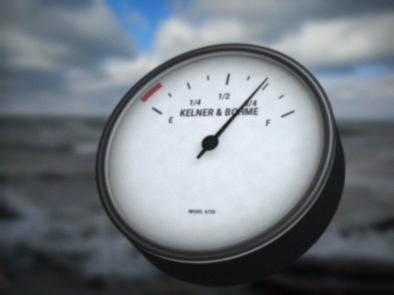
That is 0.75
